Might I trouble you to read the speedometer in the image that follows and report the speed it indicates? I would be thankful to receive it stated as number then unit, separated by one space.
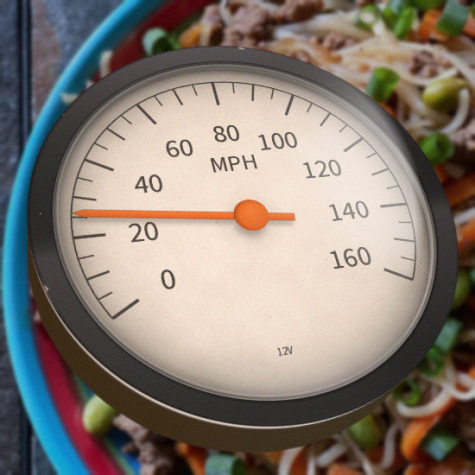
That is 25 mph
